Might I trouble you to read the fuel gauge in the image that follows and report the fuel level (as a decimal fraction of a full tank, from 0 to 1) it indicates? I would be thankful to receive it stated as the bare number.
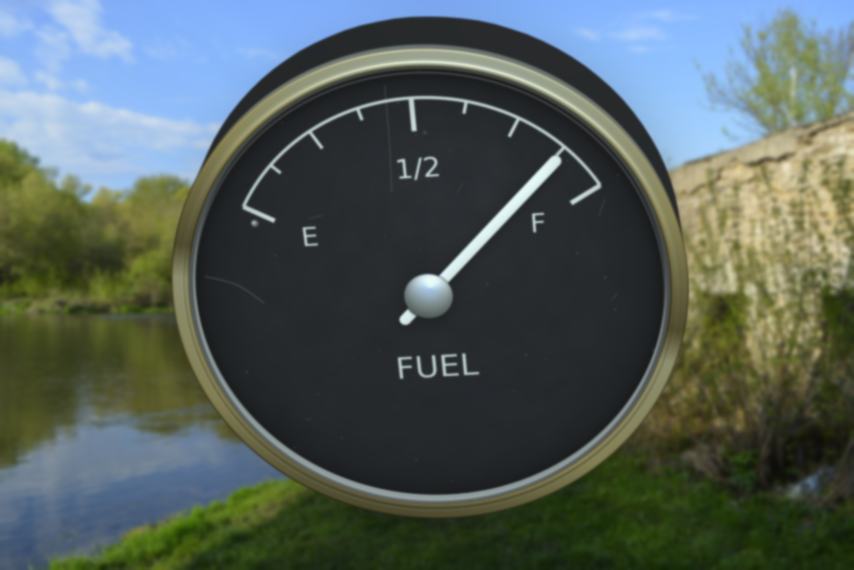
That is 0.875
